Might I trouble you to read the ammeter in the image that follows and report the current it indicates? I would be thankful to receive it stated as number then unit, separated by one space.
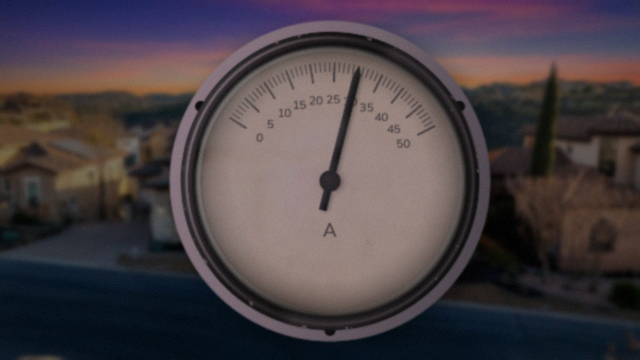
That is 30 A
